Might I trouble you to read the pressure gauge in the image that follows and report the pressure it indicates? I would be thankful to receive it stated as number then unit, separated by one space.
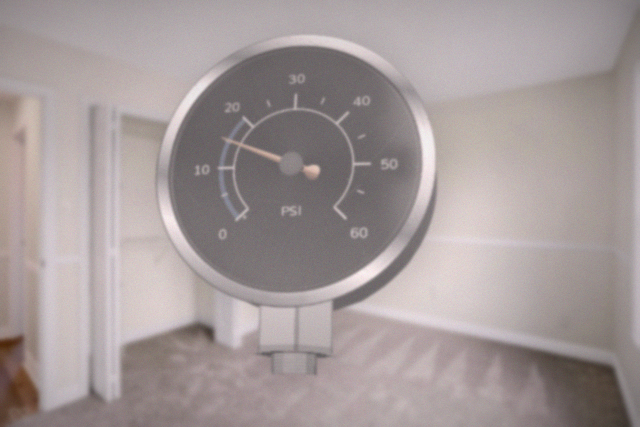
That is 15 psi
